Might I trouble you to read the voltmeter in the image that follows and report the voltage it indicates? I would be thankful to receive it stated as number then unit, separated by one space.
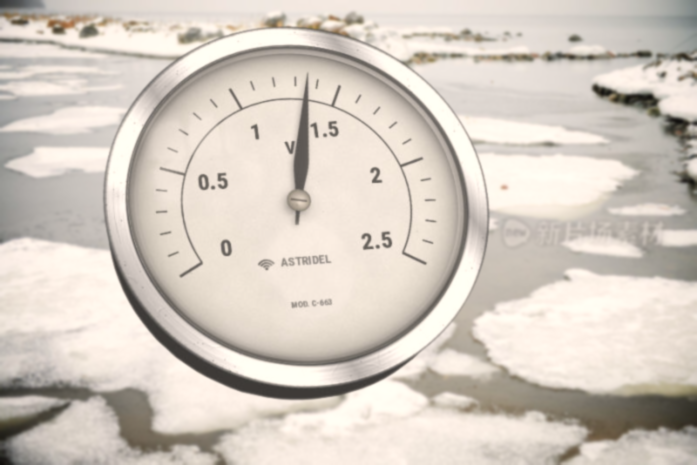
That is 1.35 V
